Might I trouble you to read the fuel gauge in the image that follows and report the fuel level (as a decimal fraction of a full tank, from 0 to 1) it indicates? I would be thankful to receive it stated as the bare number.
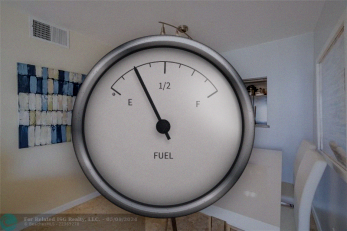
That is 0.25
